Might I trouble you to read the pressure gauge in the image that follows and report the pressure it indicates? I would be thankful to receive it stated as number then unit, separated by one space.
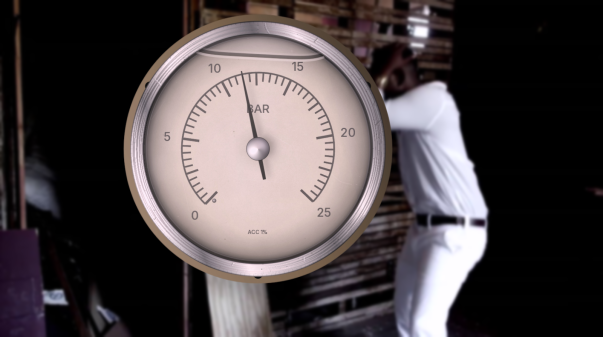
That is 11.5 bar
